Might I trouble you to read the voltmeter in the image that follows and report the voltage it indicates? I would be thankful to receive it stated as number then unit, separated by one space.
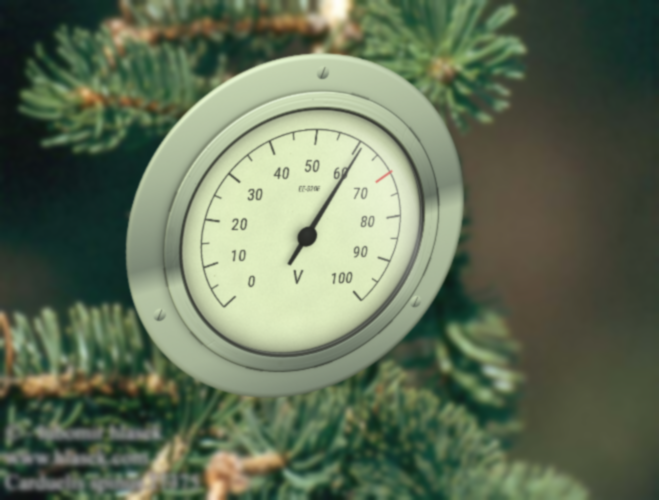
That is 60 V
